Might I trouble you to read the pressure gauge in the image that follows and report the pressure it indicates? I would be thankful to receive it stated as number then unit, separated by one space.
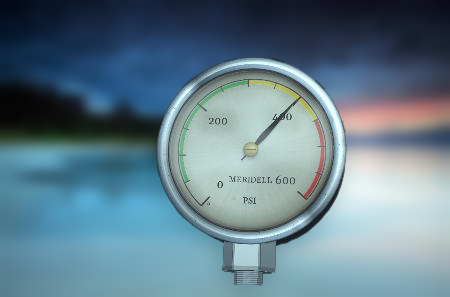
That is 400 psi
